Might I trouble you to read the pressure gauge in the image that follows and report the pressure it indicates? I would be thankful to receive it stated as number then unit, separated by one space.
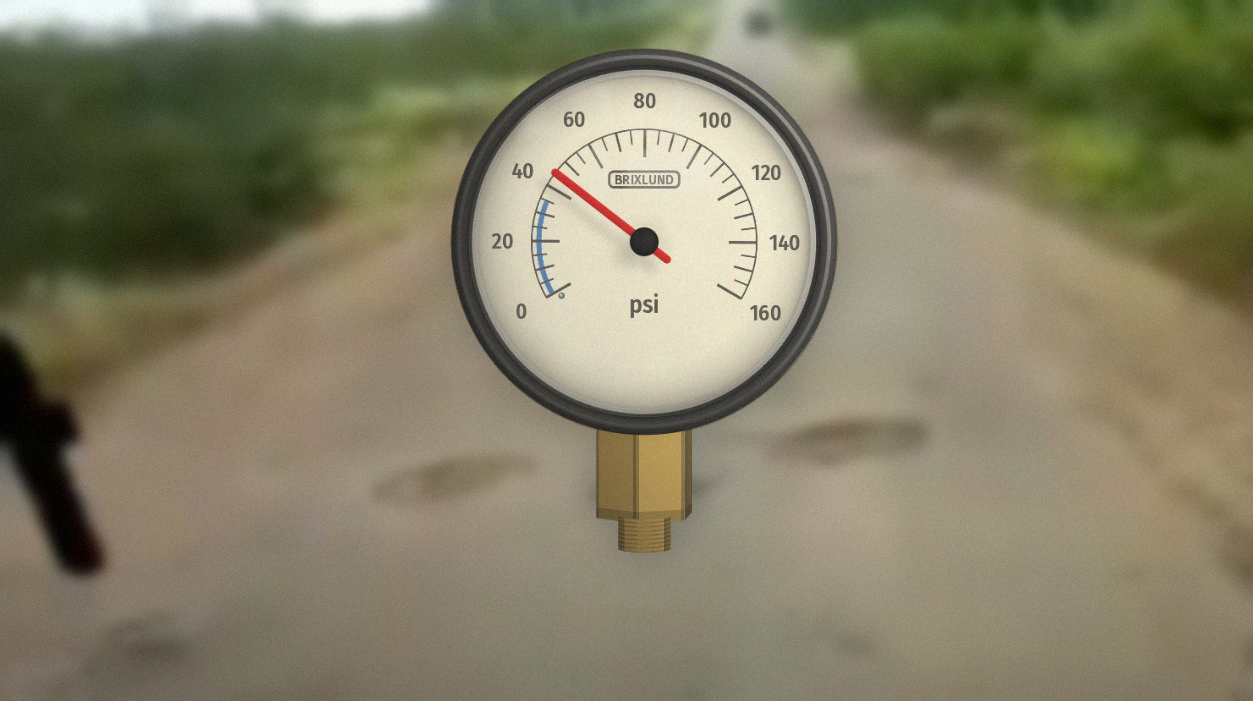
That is 45 psi
